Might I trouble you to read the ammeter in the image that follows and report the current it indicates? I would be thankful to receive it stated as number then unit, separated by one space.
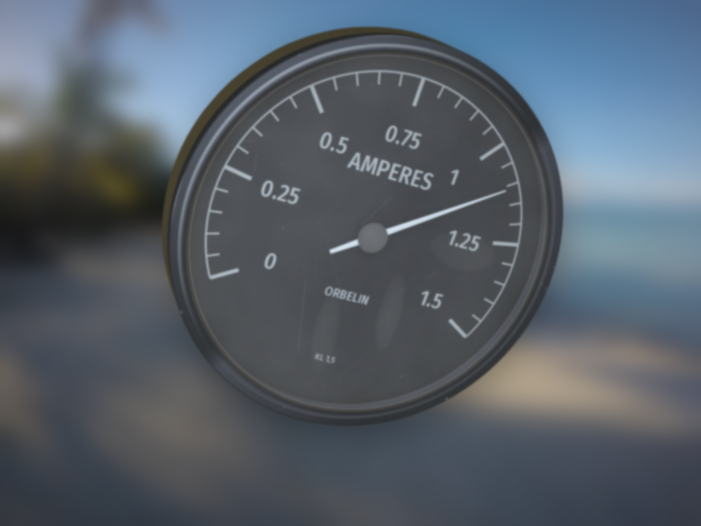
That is 1.1 A
